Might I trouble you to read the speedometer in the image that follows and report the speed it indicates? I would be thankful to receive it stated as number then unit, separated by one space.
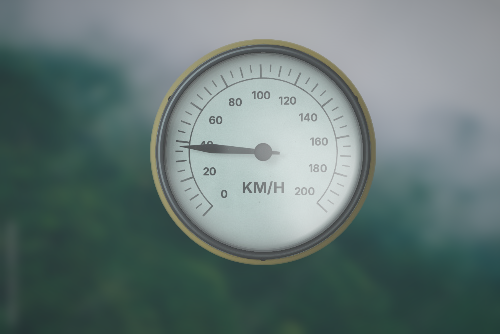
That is 37.5 km/h
